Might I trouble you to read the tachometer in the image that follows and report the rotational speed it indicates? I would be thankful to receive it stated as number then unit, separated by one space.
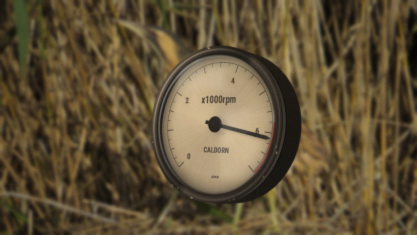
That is 6125 rpm
